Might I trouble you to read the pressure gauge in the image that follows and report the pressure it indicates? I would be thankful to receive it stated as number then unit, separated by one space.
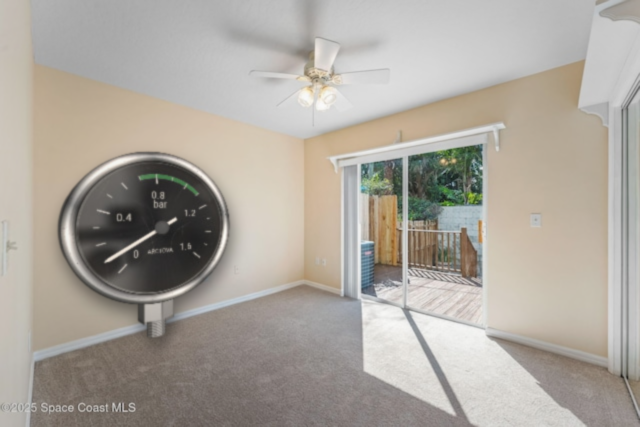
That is 0.1 bar
